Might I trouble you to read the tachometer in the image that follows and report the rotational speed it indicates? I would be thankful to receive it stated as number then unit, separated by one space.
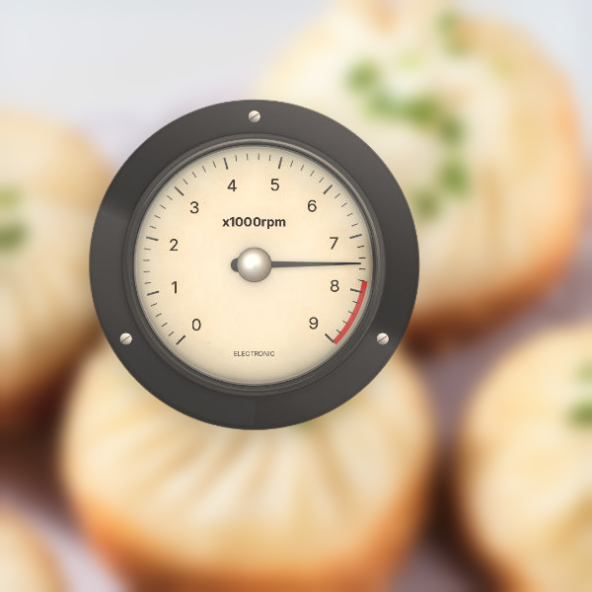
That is 7500 rpm
